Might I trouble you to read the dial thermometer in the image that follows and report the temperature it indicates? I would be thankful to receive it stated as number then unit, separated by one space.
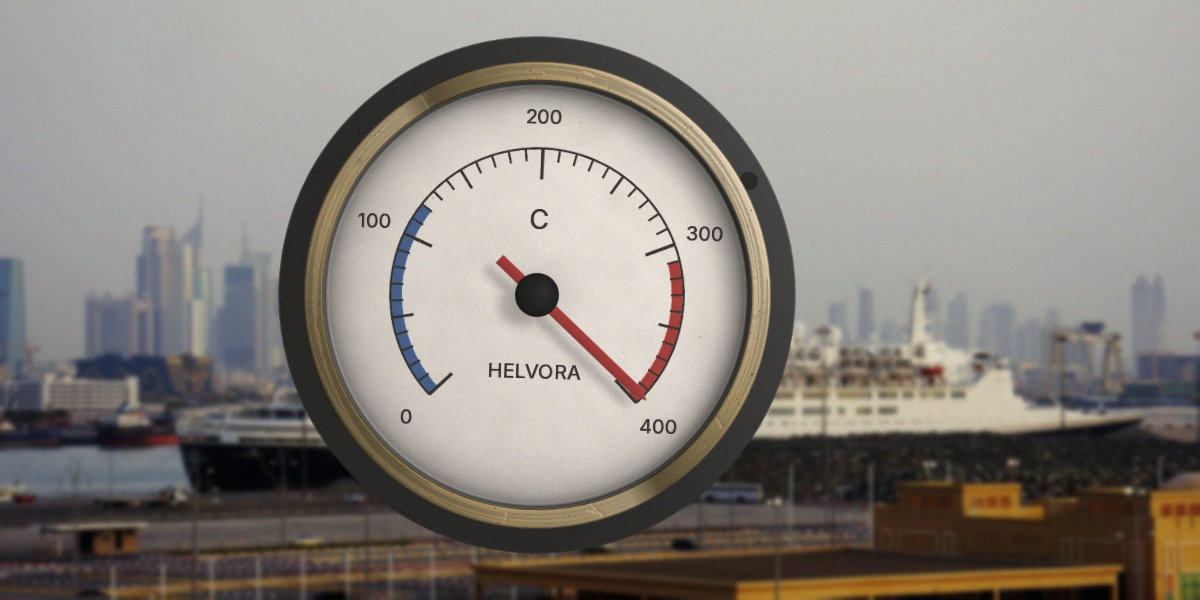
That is 395 °C
